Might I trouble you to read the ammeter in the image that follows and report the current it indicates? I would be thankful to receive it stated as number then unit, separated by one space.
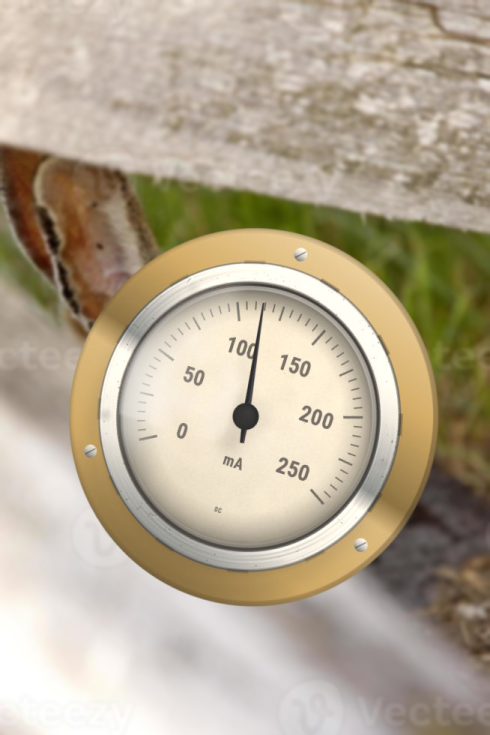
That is 115 mA
